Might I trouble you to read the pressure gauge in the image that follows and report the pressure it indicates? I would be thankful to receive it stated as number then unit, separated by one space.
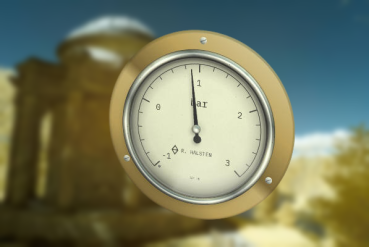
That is 0.9 bar
